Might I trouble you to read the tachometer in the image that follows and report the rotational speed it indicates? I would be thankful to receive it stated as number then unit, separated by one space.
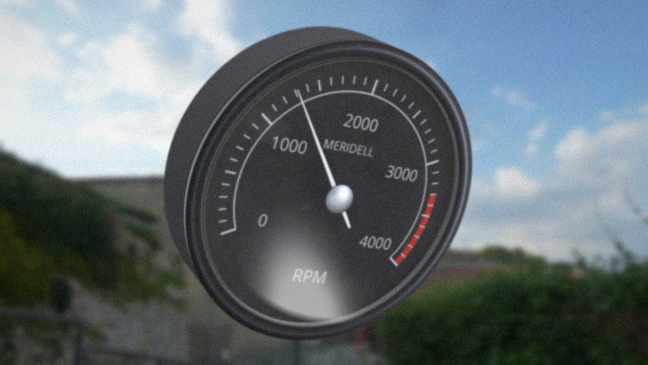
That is 1300 rpm
